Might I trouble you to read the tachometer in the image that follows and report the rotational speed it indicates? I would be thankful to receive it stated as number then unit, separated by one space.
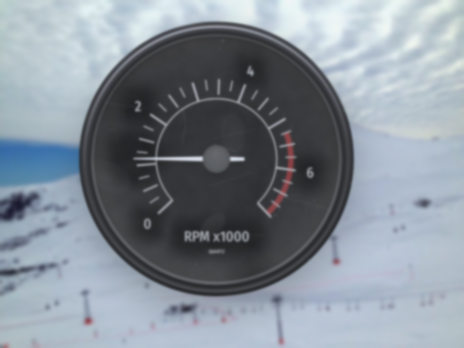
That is 1125 rpm
